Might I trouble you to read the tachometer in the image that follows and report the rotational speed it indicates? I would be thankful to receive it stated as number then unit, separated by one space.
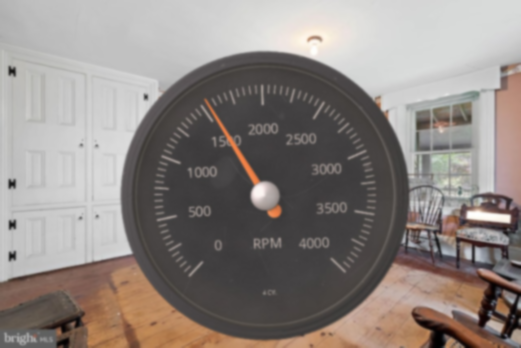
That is 1550 rpm
